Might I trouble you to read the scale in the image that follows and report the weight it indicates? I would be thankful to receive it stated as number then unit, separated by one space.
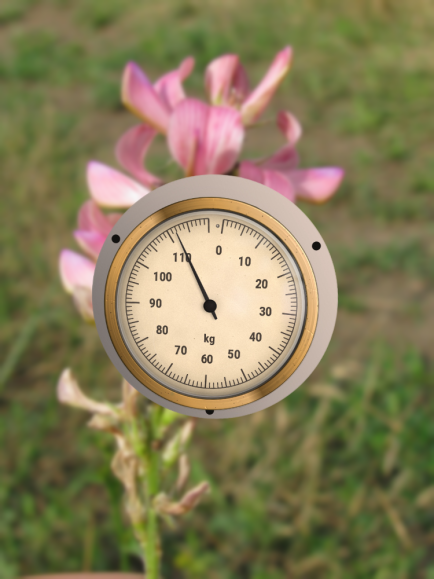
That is 112 kg
